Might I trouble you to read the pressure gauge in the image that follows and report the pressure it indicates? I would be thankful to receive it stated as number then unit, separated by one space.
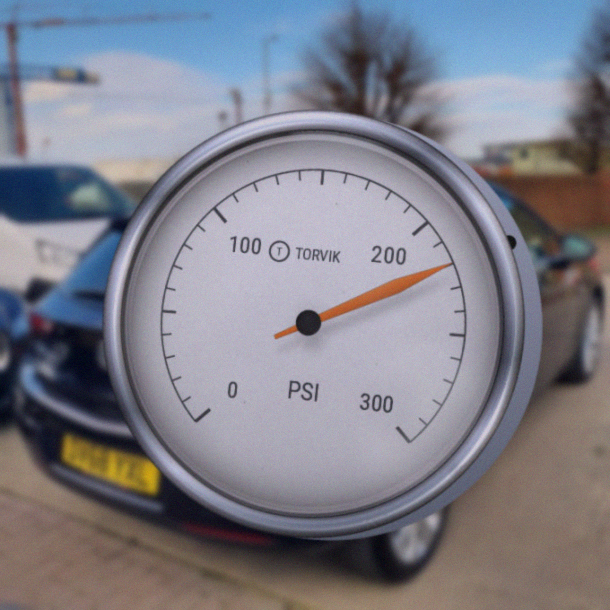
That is 220 psi
